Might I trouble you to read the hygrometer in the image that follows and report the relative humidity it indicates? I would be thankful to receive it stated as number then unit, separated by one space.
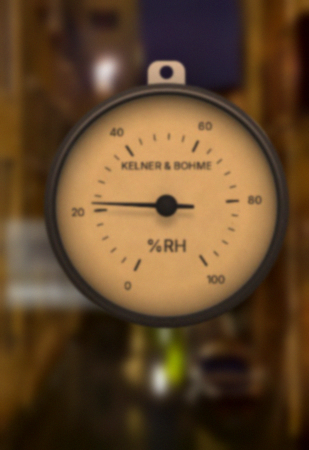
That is 22 %
